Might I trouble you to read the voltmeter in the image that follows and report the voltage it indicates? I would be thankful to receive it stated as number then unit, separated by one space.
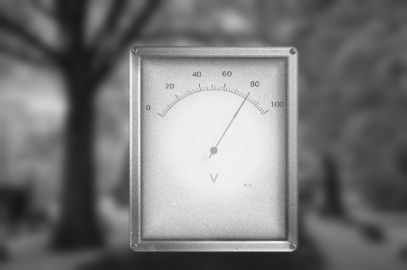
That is 80 V
